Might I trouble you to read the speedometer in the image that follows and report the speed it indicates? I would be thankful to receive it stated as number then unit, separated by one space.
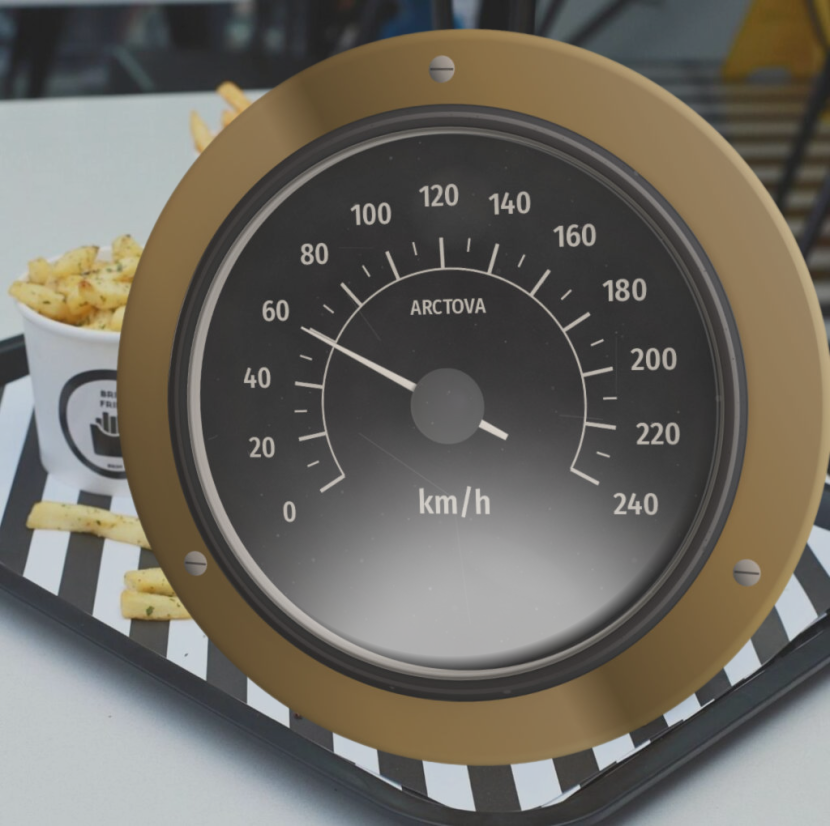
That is 60 km/h
